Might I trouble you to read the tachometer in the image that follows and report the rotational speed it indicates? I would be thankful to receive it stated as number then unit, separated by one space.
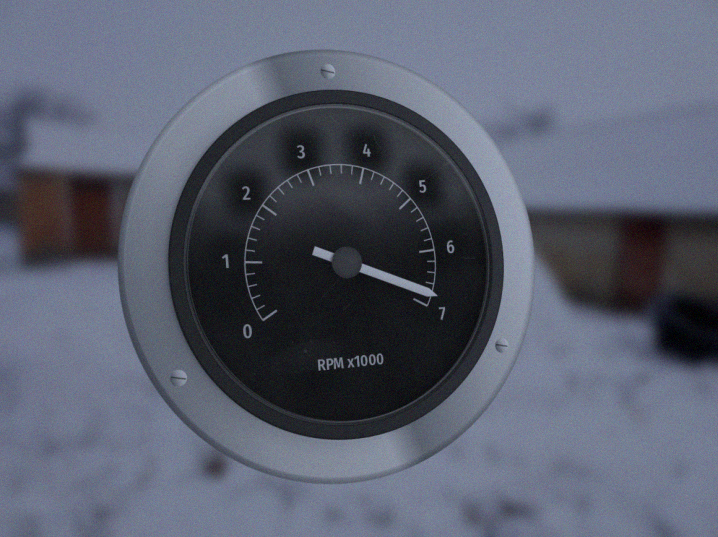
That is 6800 rpm
